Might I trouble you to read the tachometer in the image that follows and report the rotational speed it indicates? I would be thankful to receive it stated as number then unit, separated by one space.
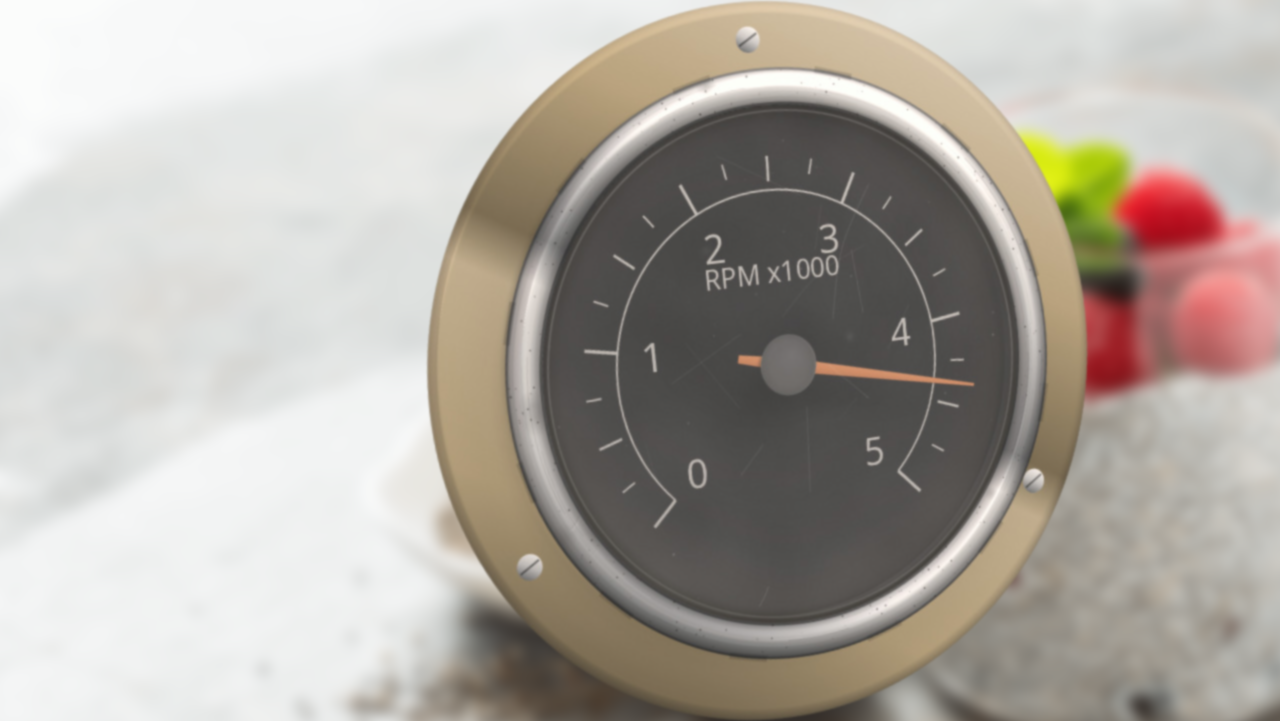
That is 4375 rpm
